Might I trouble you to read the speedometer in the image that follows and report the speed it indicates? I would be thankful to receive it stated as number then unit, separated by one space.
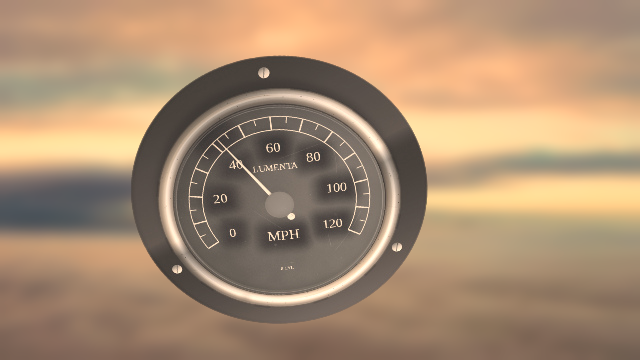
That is 42.5 mph
